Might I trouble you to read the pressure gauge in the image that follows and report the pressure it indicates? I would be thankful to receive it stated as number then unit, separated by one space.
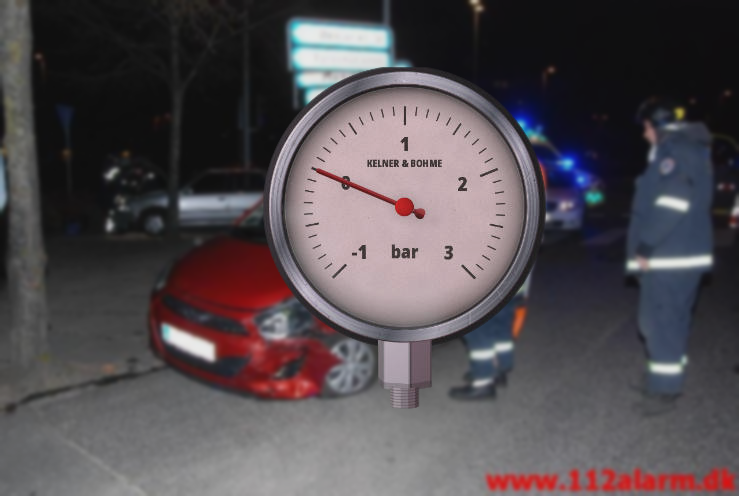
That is 0 bar
